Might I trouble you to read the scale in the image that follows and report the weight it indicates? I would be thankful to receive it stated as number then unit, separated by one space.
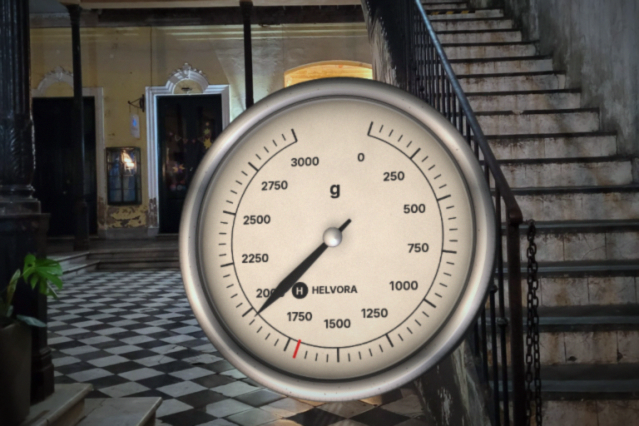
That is 1950 g
